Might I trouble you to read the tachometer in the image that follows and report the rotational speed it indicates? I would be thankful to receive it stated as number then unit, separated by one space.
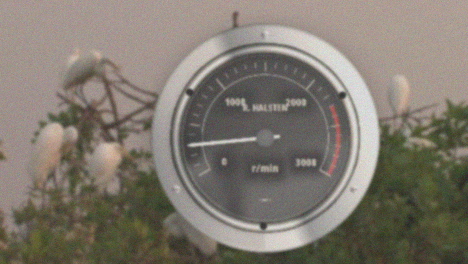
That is 300 rpm
